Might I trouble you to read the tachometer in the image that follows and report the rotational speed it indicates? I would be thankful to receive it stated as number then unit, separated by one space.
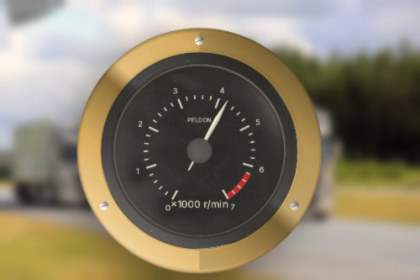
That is 4200 rpm
